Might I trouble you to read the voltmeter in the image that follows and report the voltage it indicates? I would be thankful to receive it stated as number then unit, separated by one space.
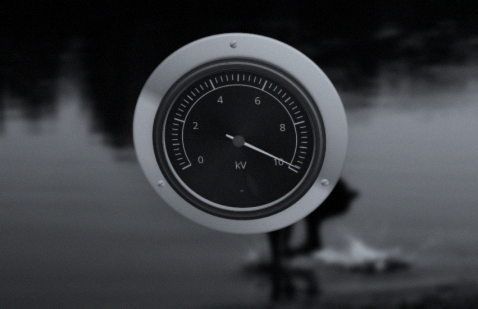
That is 9.8 kV
